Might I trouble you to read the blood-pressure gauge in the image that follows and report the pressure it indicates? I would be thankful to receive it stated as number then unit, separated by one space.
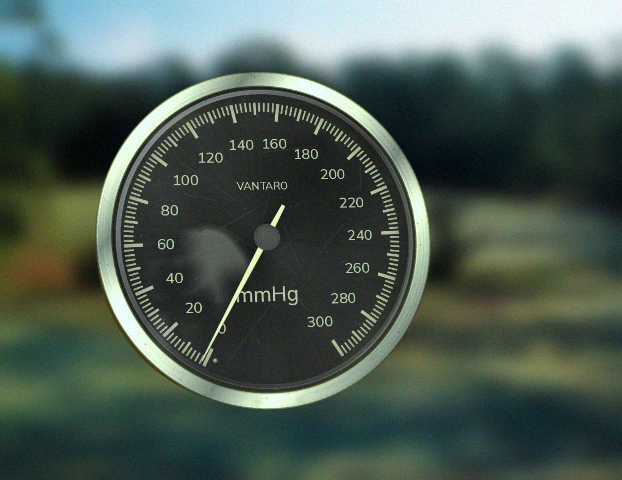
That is 2 mmHg
